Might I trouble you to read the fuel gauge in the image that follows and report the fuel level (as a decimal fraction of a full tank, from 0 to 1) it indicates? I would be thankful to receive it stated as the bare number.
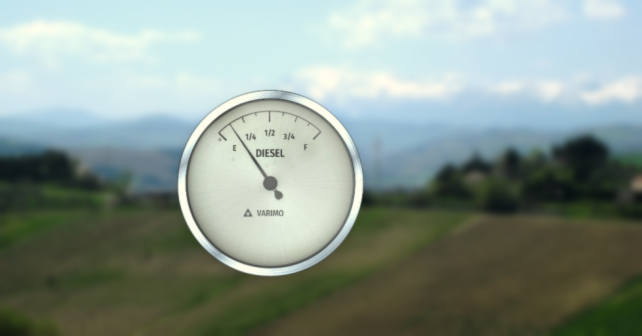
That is 0.125
